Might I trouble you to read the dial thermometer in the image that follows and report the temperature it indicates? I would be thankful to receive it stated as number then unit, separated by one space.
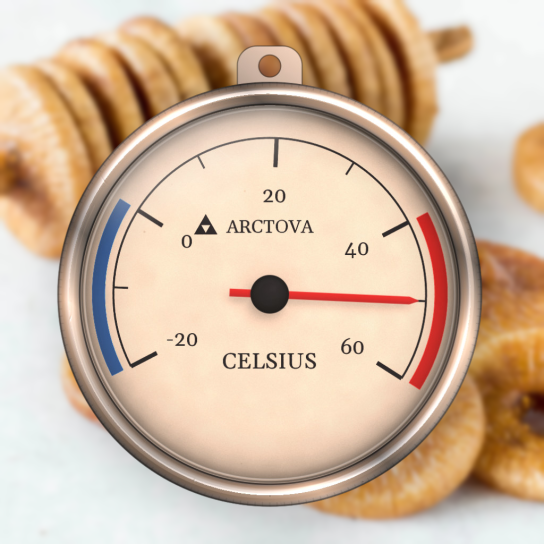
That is 50 °C
